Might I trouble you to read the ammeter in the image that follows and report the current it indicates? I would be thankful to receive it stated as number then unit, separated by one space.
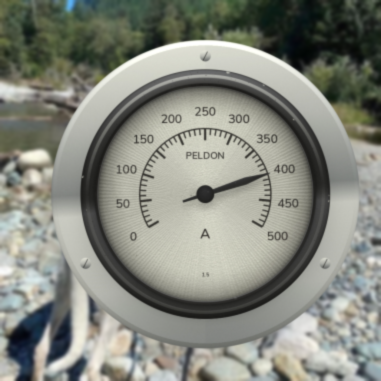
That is 400 A
